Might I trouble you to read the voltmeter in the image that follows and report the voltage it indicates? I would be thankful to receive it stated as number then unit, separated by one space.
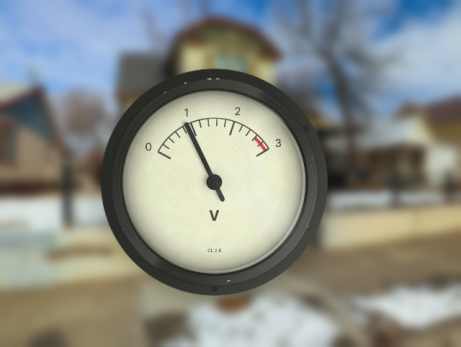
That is 0.9 V
